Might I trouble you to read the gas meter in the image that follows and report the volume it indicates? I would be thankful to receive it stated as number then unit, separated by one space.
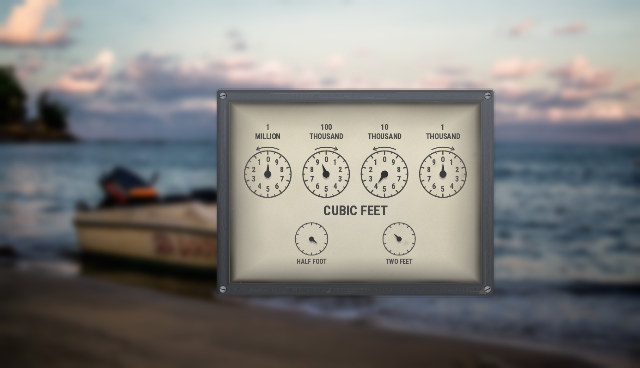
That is 994000 ft³
